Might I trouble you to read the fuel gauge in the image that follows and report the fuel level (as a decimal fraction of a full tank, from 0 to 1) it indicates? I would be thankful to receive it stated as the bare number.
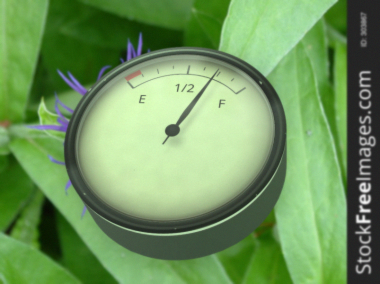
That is 0.75
